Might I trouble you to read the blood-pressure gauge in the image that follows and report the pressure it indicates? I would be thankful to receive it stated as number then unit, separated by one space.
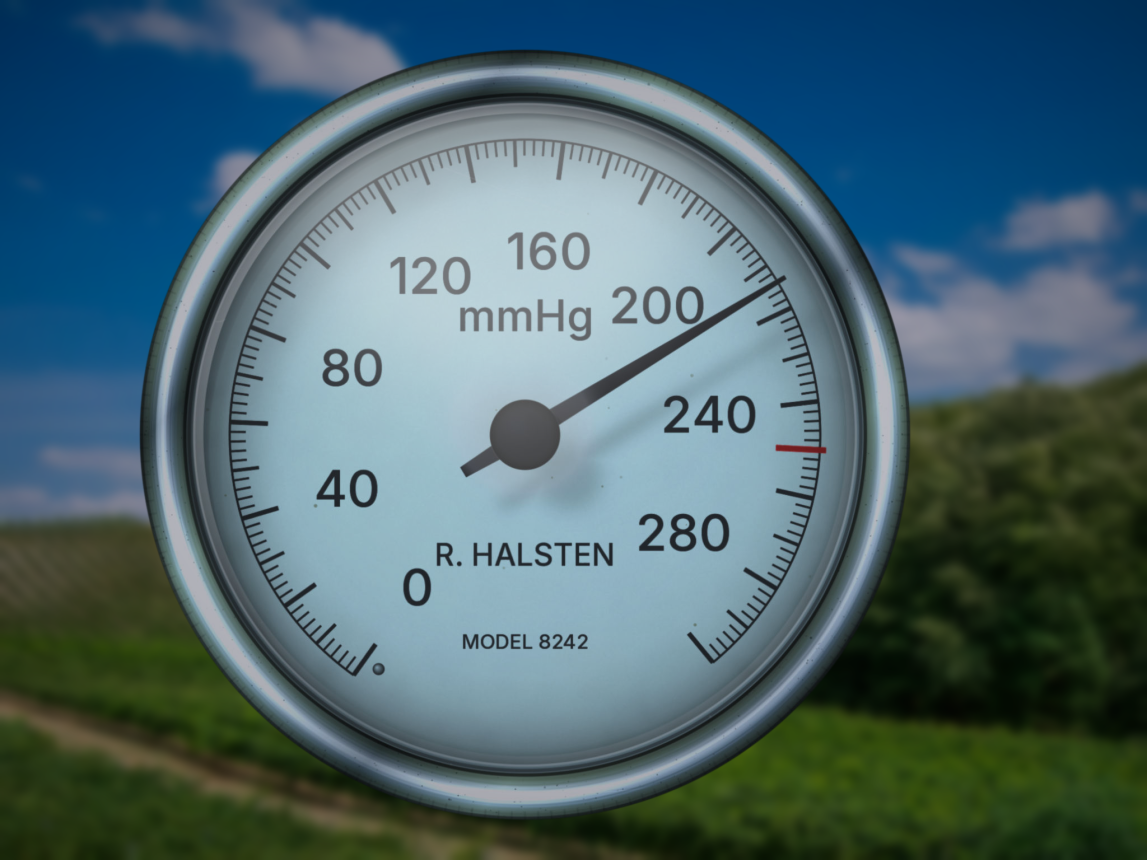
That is 214 mmHg
